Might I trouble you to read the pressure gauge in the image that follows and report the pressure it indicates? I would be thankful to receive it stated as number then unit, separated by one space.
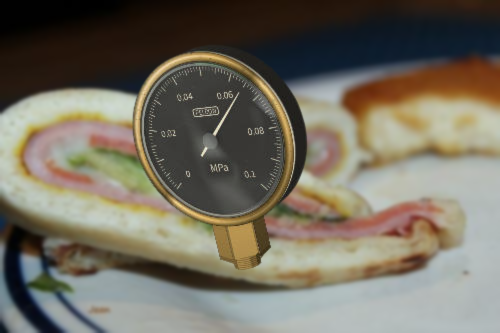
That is 0.065 MPa
